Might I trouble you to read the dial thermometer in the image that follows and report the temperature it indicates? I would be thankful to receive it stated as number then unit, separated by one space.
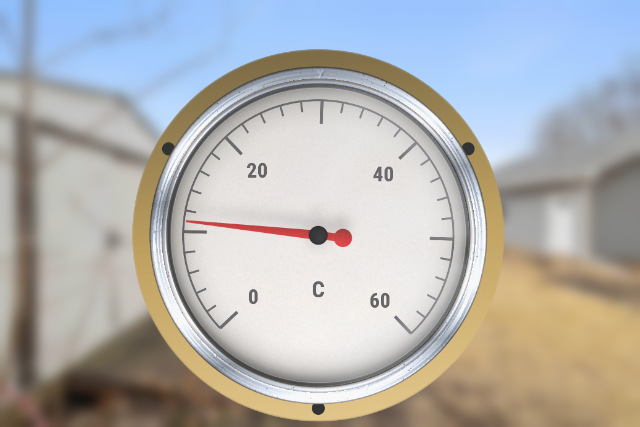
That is 11 °C
